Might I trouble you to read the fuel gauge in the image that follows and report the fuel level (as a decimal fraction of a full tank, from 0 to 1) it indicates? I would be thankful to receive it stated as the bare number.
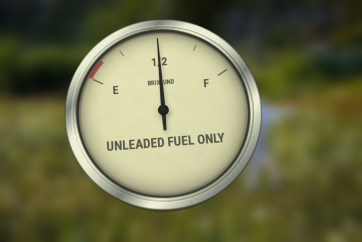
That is 0.5
